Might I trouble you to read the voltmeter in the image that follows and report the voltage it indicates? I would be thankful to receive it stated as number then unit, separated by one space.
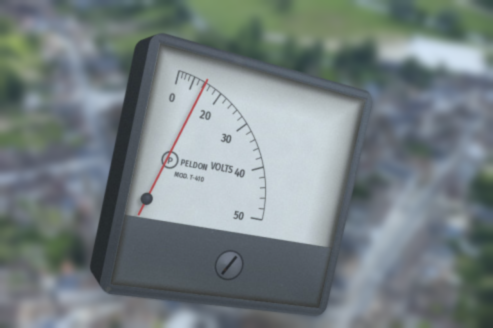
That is 14 V
